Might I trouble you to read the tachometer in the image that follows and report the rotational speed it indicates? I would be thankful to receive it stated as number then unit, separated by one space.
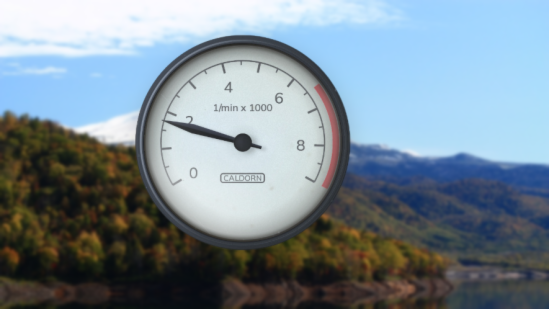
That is 1750 rpm
